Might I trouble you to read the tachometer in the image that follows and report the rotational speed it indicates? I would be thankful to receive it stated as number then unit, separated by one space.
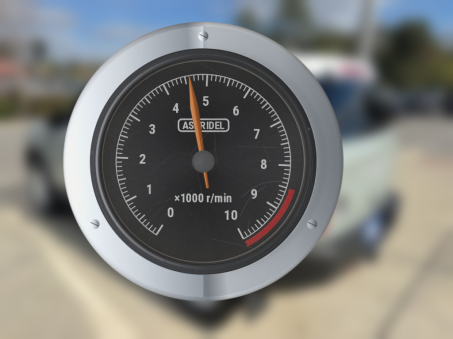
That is 4600 rpm
